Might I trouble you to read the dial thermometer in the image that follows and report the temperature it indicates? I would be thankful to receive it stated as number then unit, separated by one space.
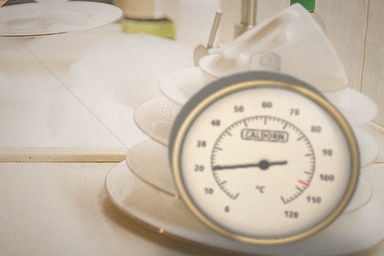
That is 20 °C
